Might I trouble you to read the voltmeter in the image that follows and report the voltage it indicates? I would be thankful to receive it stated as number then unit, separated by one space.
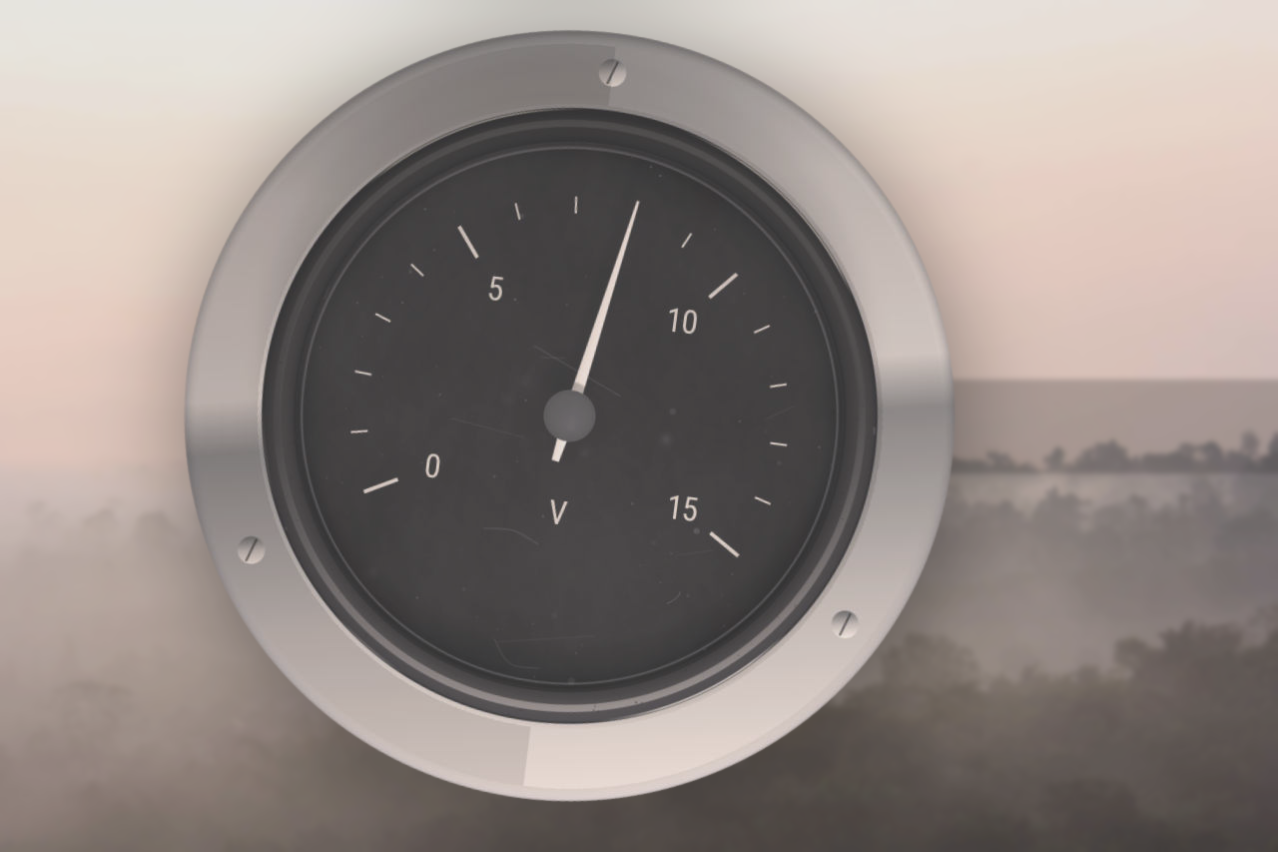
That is 8 V
